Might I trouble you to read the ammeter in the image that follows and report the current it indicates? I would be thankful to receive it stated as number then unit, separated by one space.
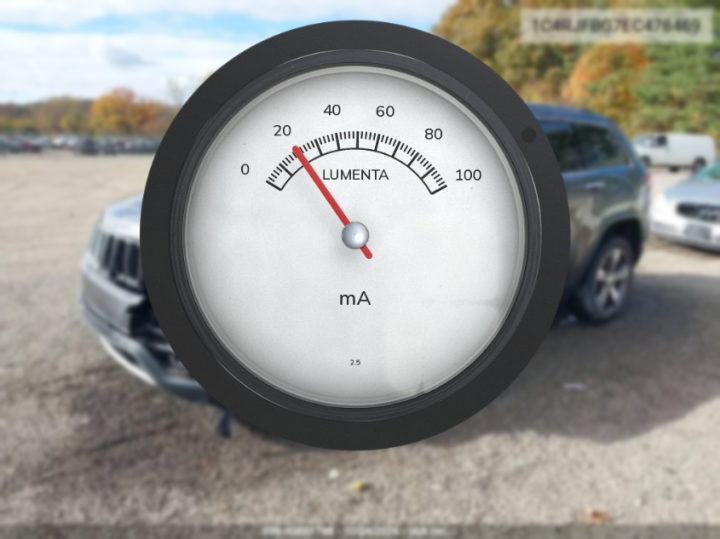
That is 20 mA
